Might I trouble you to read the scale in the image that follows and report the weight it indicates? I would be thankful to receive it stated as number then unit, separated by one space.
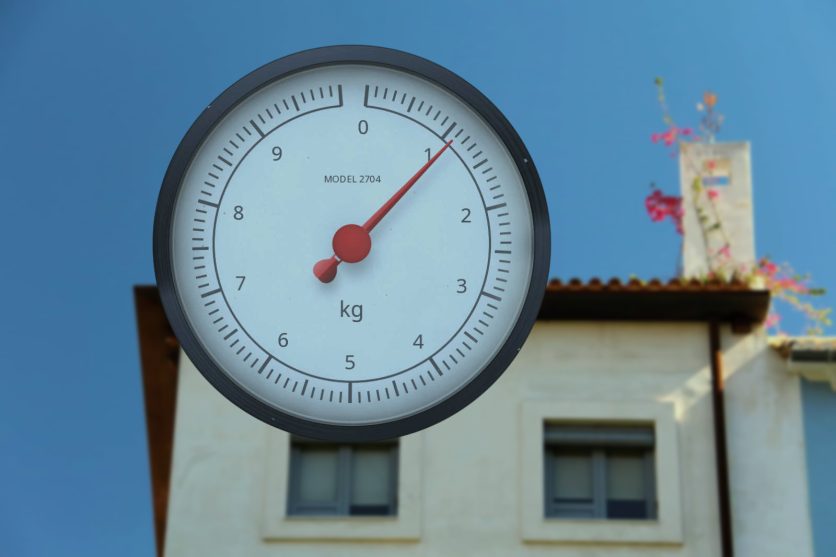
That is 1.1 kg
